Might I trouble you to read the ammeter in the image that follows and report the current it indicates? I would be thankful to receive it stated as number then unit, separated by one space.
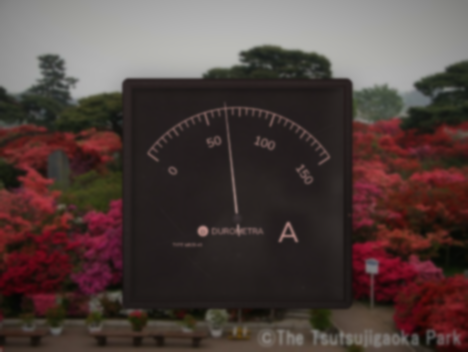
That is 65 A
